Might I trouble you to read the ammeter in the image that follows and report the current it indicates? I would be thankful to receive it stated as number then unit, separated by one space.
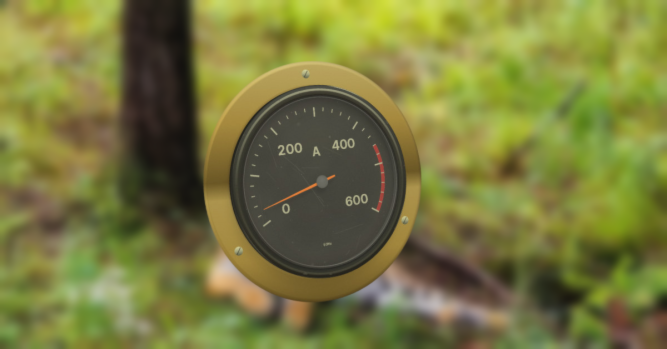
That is 30 A
